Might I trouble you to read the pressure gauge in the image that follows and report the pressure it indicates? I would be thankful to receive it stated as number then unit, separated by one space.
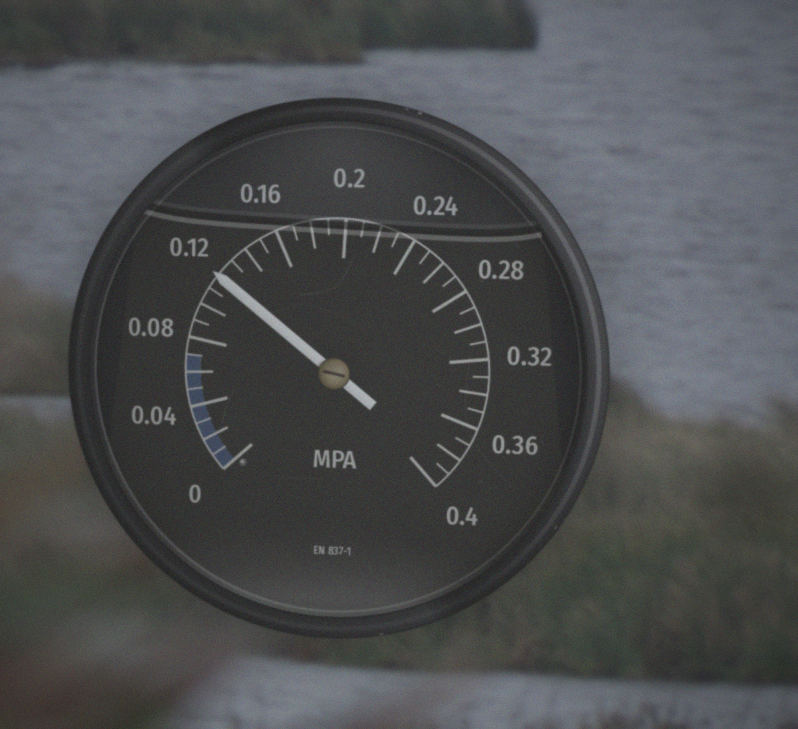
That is 0.12 MPa
